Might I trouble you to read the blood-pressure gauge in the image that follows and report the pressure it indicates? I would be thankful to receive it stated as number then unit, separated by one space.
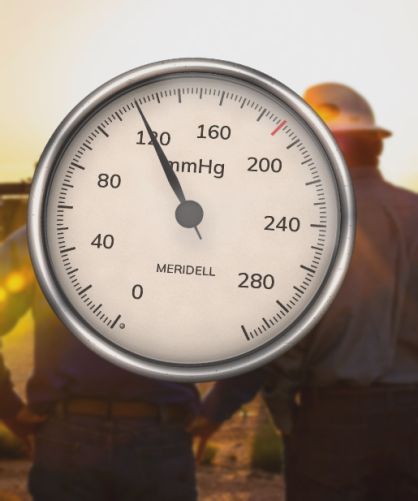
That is 120 mmHg
